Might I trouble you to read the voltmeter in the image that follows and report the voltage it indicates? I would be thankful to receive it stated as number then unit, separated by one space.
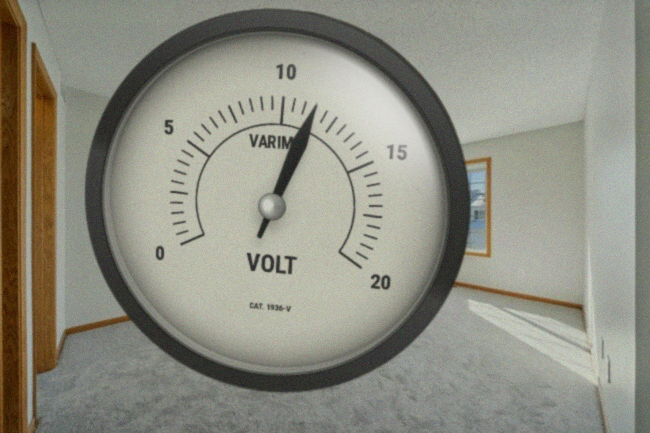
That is 11.5 V
